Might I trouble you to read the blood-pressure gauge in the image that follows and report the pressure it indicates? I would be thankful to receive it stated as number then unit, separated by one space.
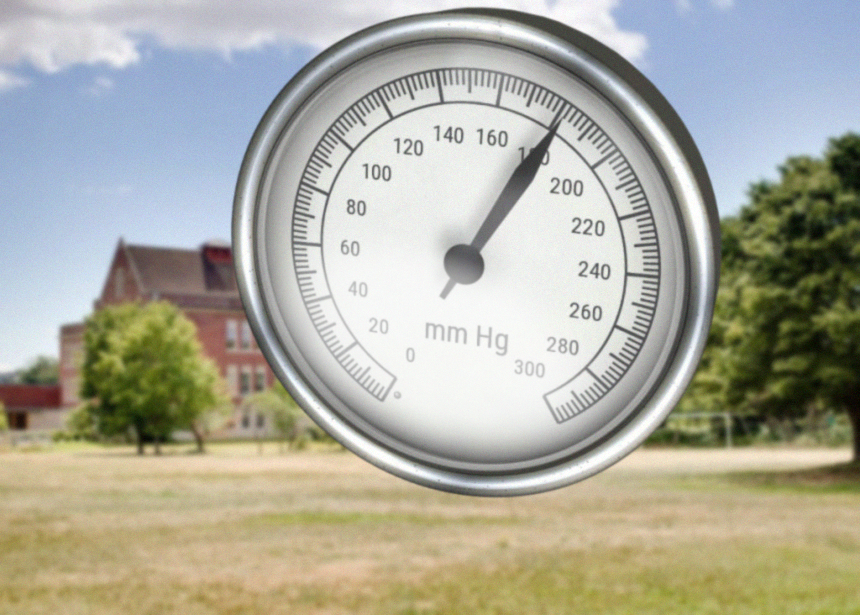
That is 182 mmHg
